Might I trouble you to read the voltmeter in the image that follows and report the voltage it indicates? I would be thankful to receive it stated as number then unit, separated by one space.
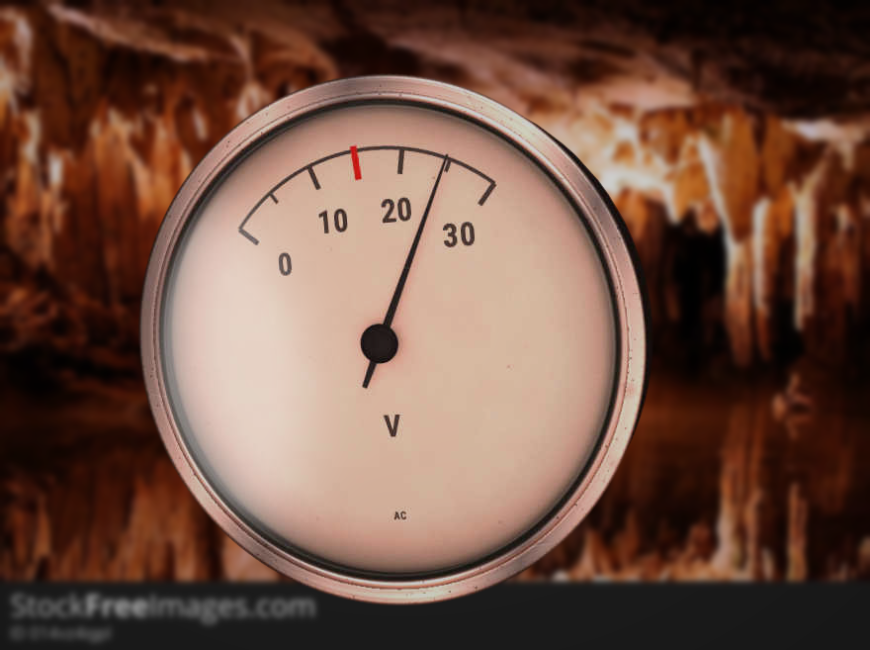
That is 25 V
